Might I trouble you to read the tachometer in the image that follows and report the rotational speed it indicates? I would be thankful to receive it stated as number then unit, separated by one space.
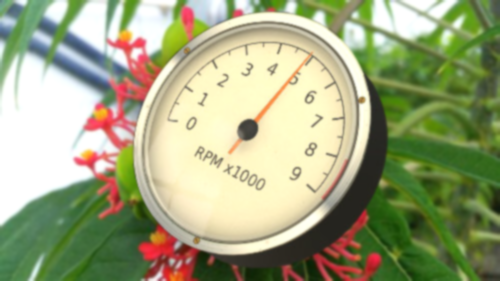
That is 5000 rpm
